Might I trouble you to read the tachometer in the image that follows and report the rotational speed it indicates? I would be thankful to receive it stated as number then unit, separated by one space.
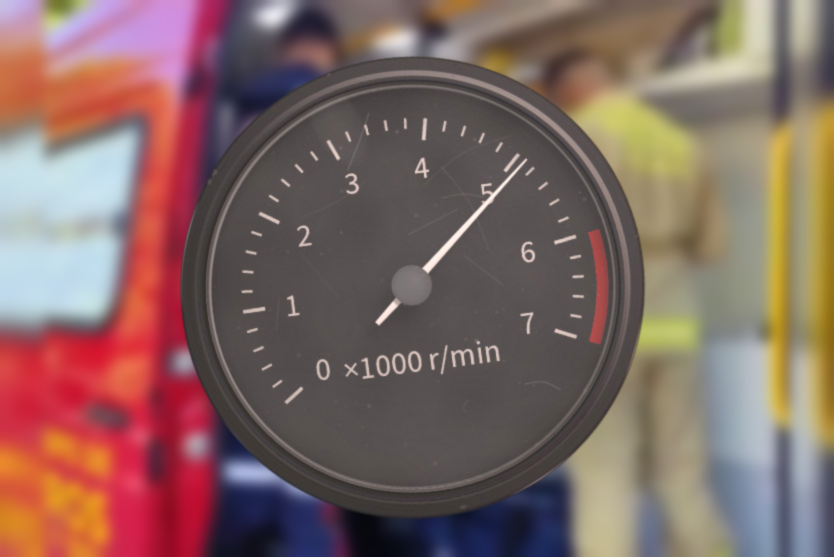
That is 5100 rpm
